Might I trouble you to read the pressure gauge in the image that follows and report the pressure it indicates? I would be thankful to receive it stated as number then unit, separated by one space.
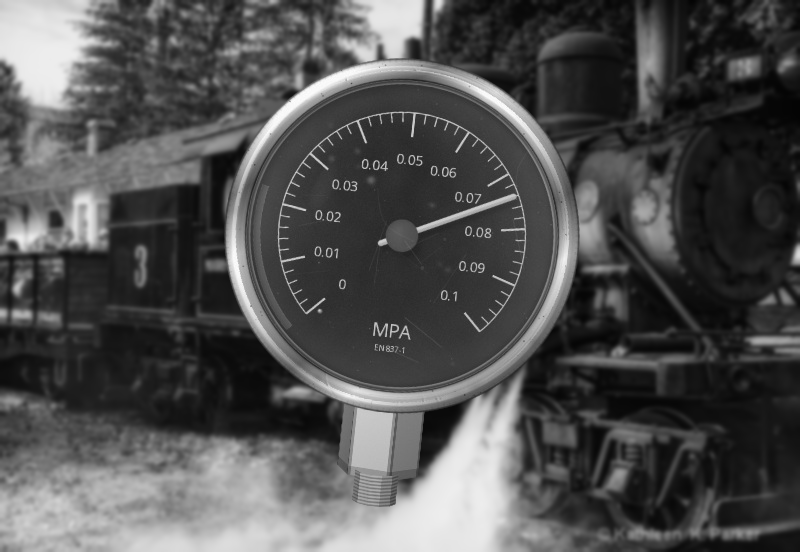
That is 0.074 MPa
